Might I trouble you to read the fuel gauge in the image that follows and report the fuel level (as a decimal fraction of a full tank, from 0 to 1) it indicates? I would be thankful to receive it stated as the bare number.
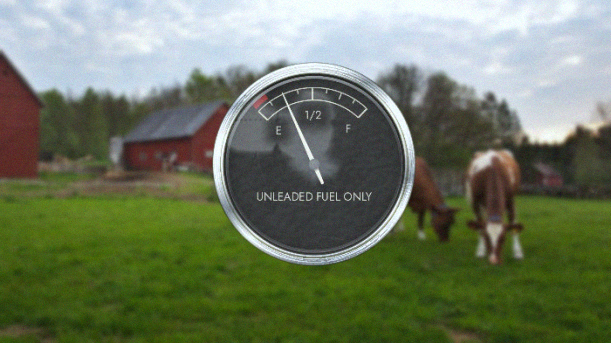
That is 0.25
